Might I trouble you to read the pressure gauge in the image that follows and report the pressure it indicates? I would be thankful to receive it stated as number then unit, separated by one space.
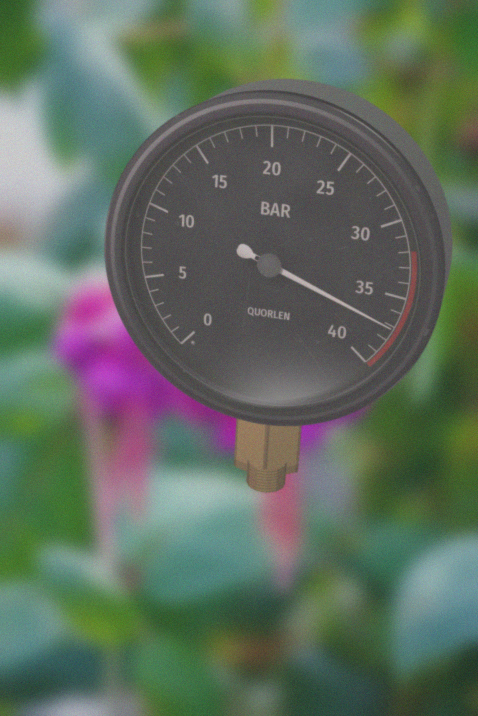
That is 37 bar
